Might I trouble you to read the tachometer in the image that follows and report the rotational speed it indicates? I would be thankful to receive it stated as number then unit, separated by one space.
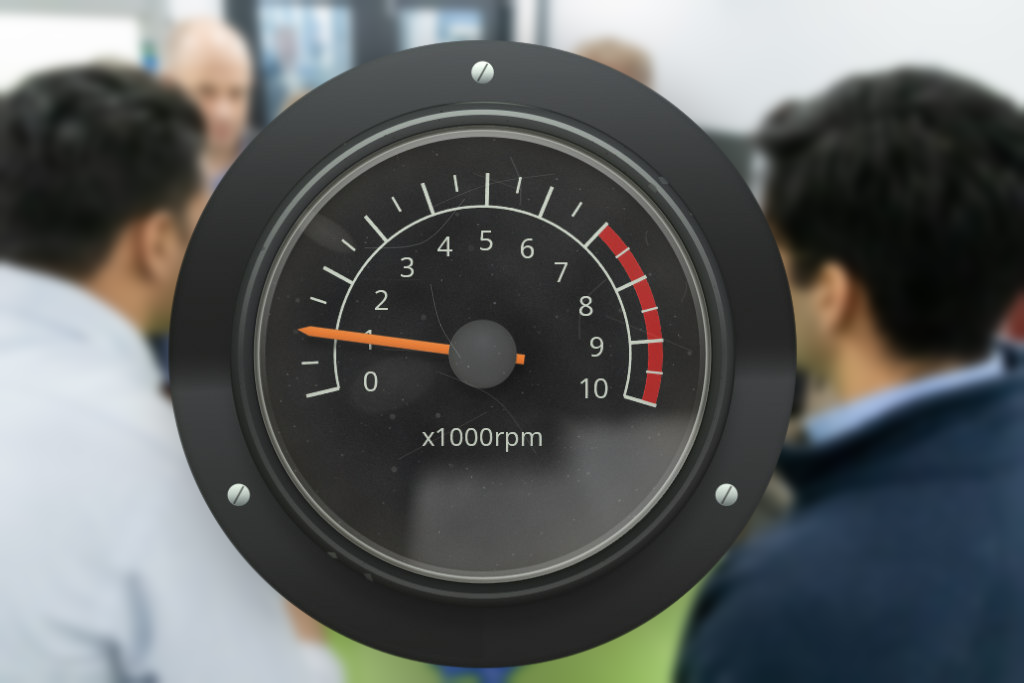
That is 1000 rpm
